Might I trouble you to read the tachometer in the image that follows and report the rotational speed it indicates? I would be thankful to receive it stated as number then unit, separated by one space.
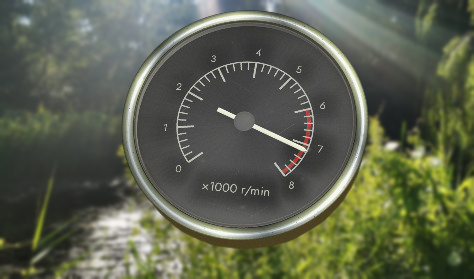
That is 7200 rpm
